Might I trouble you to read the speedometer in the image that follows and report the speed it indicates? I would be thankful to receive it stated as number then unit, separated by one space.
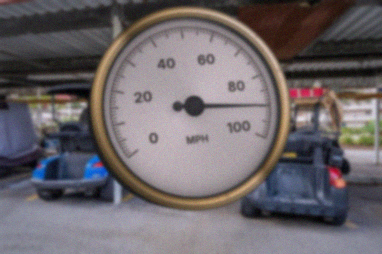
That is 90 mph
